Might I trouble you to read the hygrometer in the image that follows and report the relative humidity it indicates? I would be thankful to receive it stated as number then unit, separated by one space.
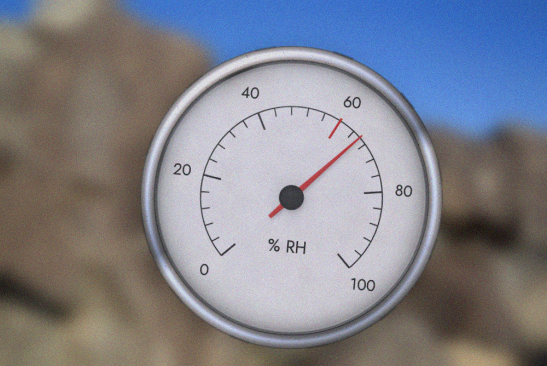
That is 66 %
